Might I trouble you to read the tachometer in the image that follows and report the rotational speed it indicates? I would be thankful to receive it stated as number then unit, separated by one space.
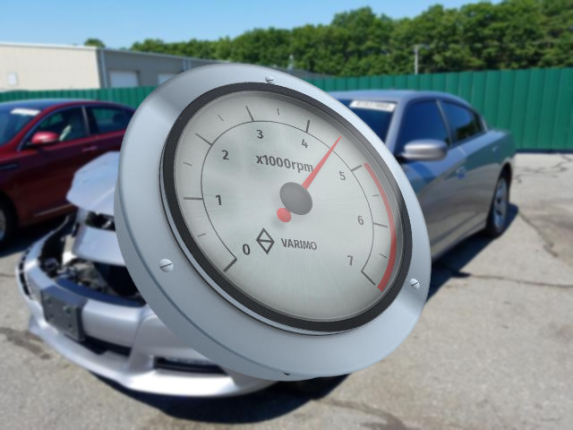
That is 4500 rpm
